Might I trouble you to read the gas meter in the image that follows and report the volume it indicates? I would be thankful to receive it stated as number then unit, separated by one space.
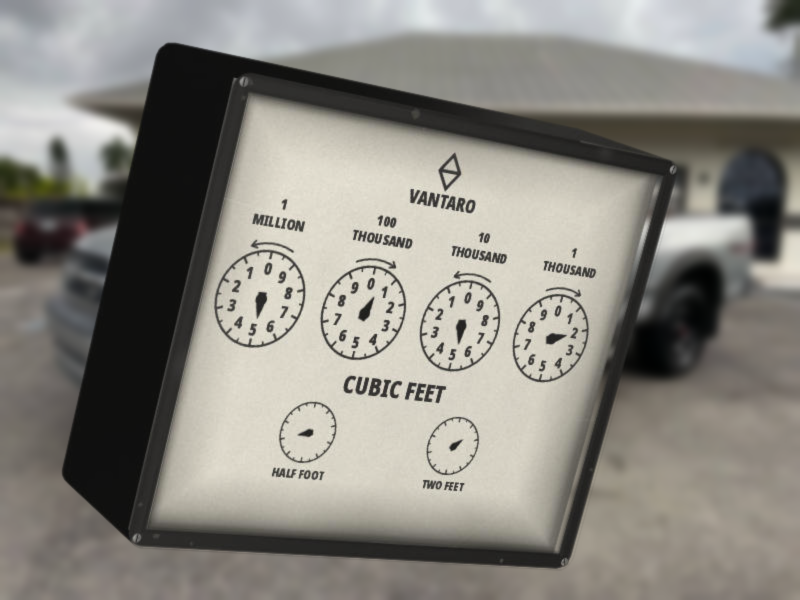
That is 505200 ft³
